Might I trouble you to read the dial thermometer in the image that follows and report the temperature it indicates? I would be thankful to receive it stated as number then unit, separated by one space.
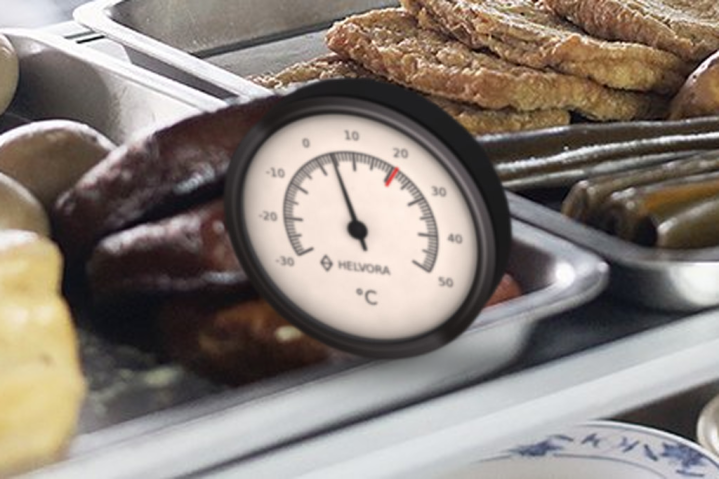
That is 5 °C
